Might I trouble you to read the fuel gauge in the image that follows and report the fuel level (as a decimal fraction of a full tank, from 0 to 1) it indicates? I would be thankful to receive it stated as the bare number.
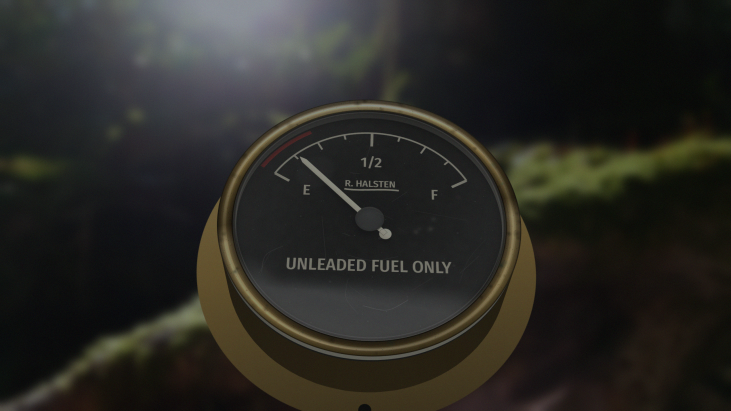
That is 0.125
